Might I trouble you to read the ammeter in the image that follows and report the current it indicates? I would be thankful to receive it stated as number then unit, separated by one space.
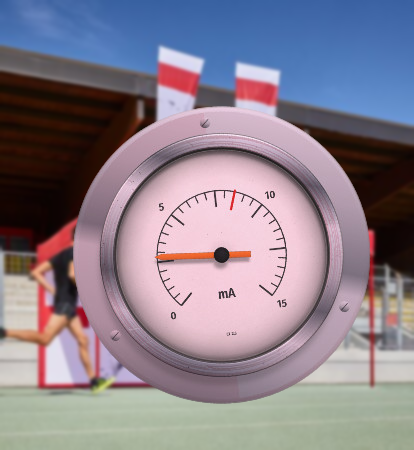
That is 2.75 mA
